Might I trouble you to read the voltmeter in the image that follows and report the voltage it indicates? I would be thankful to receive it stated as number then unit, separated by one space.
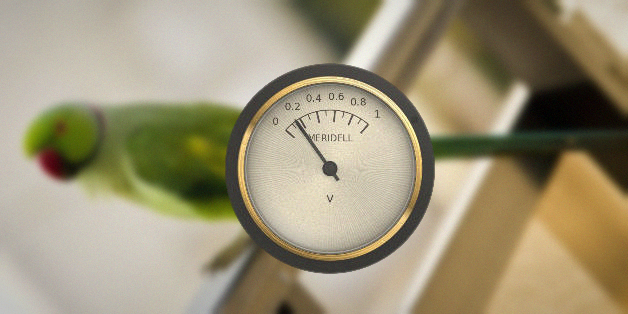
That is 0.15 V
